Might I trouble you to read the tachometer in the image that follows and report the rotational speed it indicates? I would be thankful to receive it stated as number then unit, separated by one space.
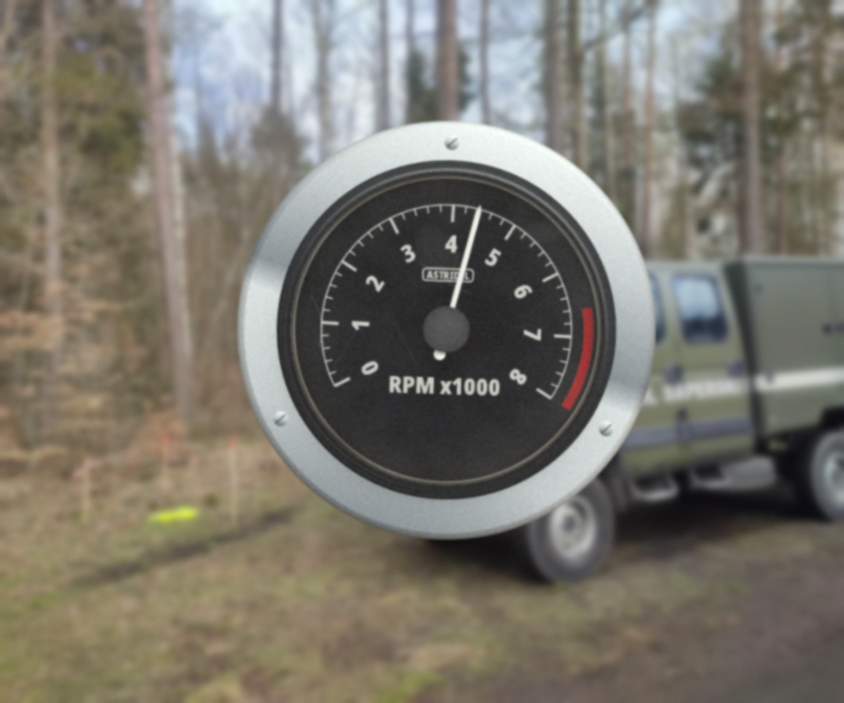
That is 4400 rpm
